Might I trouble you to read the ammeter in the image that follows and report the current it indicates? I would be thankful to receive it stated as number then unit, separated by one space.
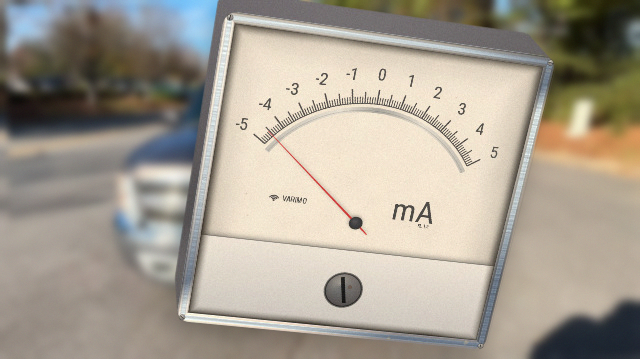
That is -4.5 mA
